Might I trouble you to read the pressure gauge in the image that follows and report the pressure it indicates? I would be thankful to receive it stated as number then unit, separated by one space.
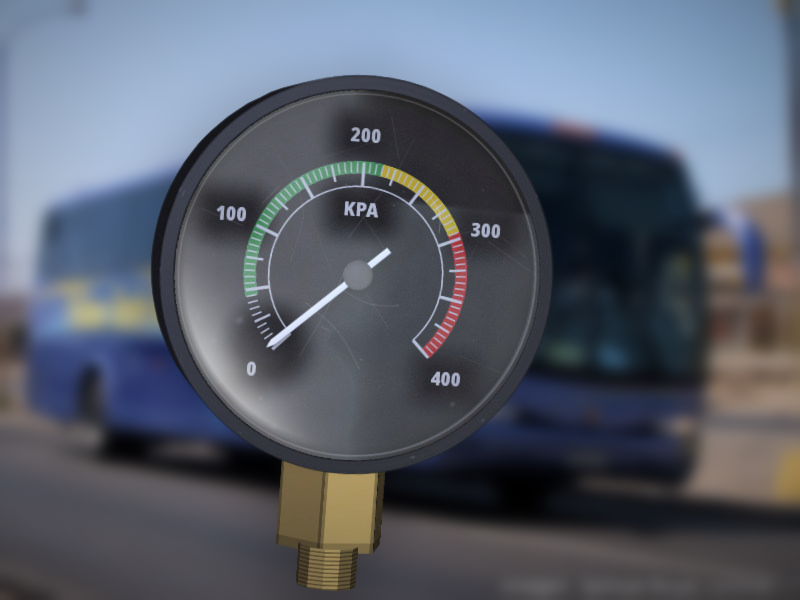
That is 5 kPa
